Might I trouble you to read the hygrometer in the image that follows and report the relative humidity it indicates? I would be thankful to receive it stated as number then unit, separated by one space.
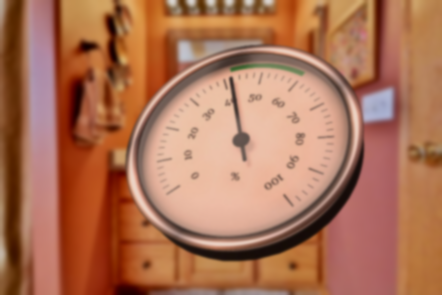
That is 42 %
